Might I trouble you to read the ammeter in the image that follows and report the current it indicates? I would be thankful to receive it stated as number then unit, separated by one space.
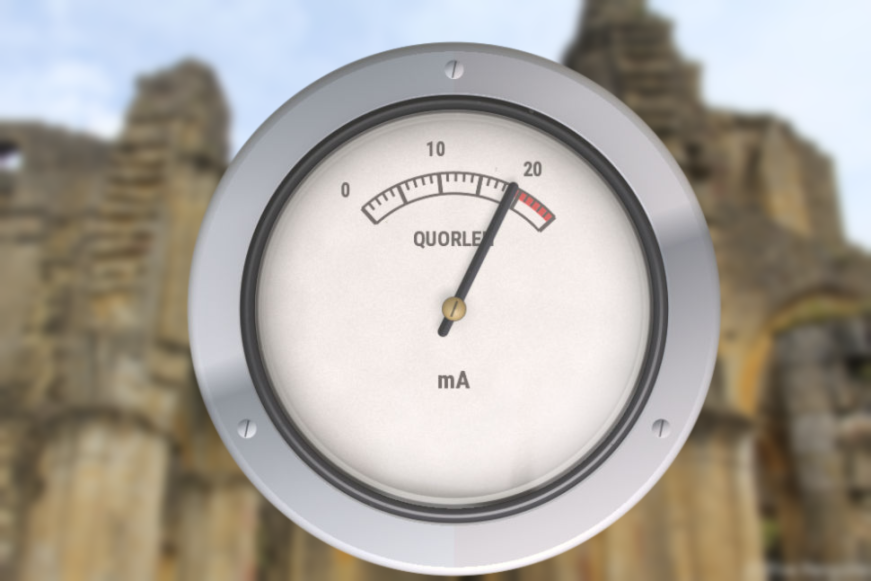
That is 19 mA
